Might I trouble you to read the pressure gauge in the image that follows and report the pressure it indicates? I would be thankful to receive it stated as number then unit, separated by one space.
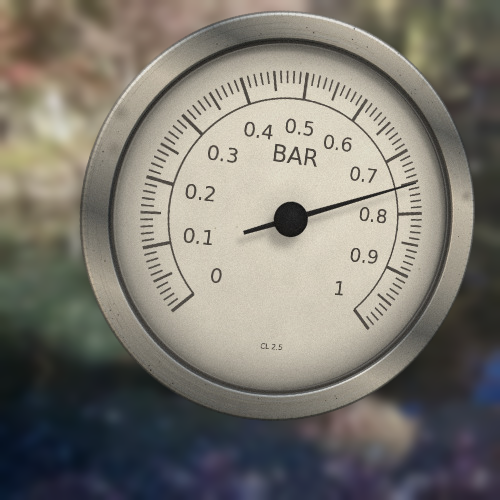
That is 0.75 bar
